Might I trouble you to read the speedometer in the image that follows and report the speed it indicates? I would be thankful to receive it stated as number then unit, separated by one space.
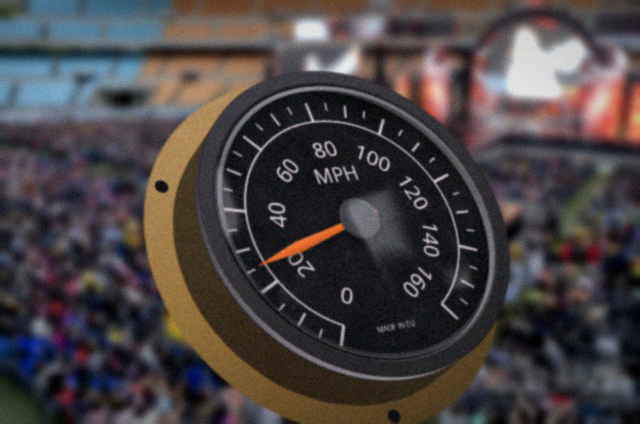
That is 25 mph
